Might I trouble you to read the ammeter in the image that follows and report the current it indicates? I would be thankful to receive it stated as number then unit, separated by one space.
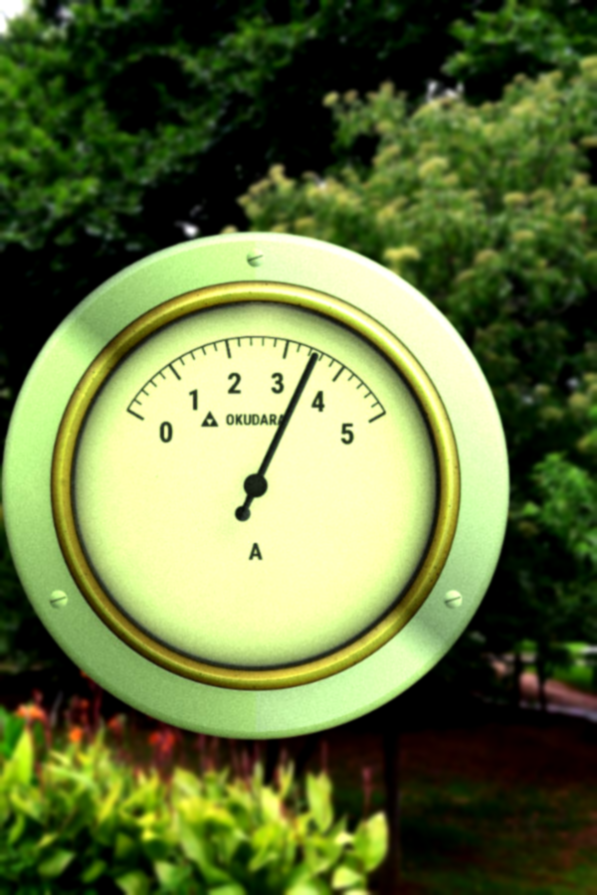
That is 3.5 A
